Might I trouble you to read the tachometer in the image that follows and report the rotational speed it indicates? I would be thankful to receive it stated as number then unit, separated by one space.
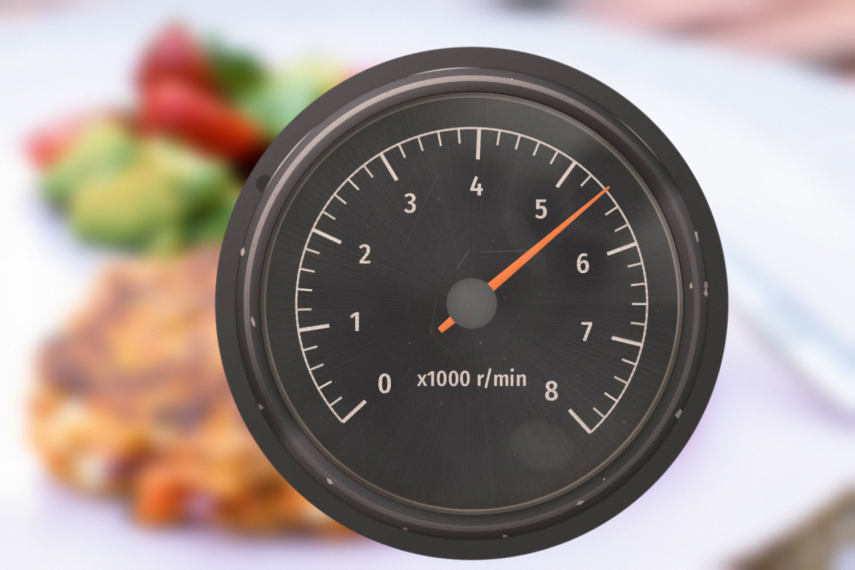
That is 5400 rpm
